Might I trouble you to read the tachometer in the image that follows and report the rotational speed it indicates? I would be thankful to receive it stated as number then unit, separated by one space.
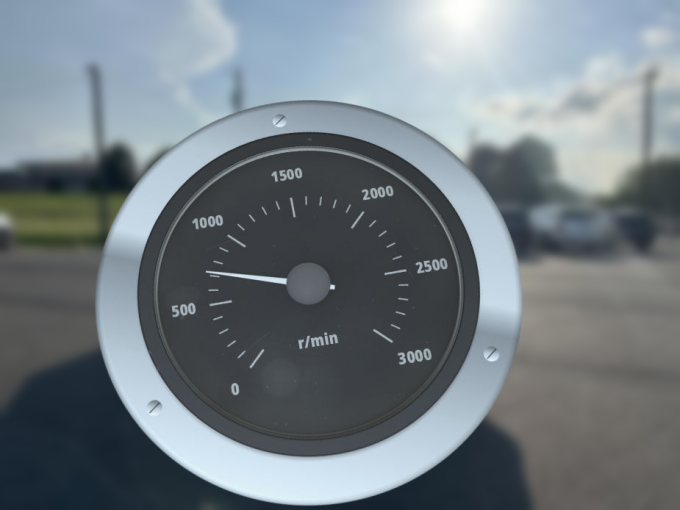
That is 700 rpm
